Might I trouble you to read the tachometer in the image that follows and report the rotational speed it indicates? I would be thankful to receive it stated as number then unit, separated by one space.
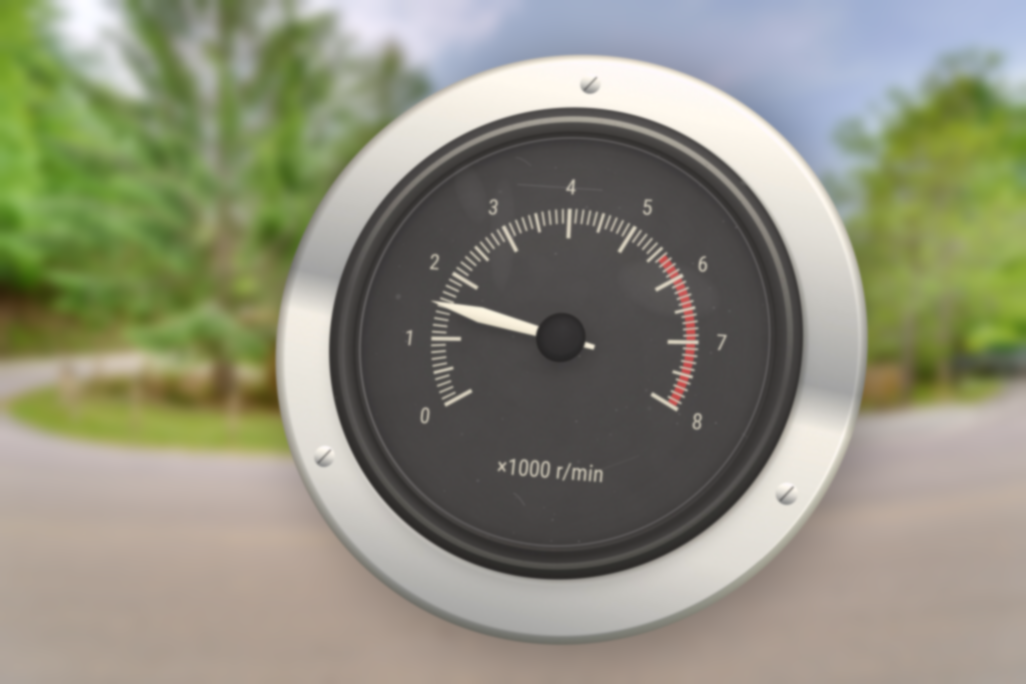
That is 1500 rpm
